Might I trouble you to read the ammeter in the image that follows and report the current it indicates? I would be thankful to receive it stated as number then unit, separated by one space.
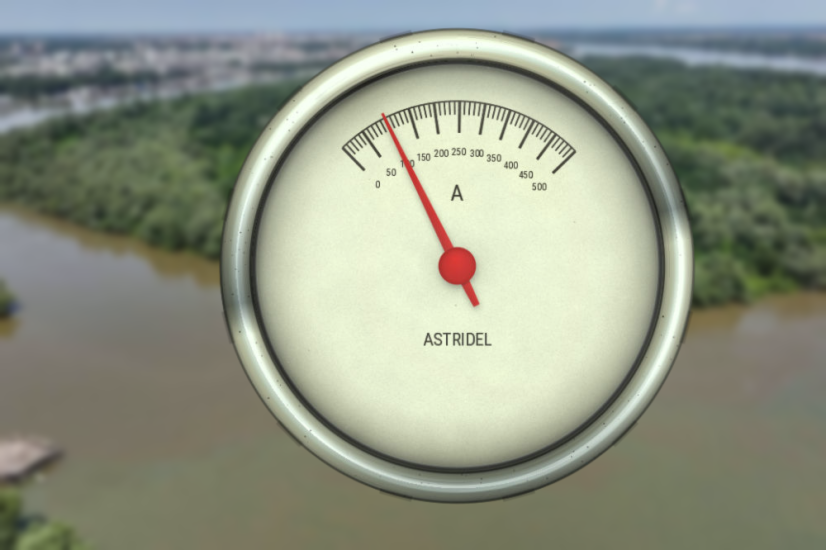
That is 100 A
